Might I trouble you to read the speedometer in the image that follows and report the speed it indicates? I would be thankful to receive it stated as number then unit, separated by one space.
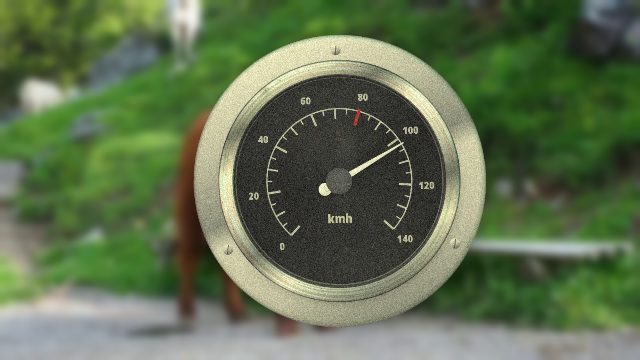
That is 102.5 km/h
